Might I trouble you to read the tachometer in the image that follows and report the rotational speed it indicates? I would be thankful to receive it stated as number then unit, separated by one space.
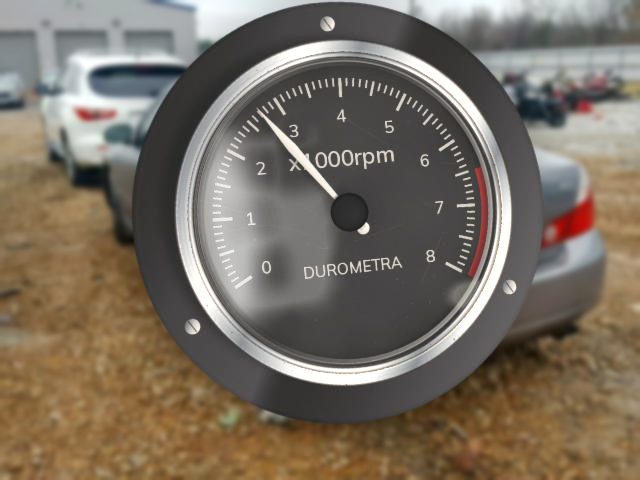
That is 2700 rpm
